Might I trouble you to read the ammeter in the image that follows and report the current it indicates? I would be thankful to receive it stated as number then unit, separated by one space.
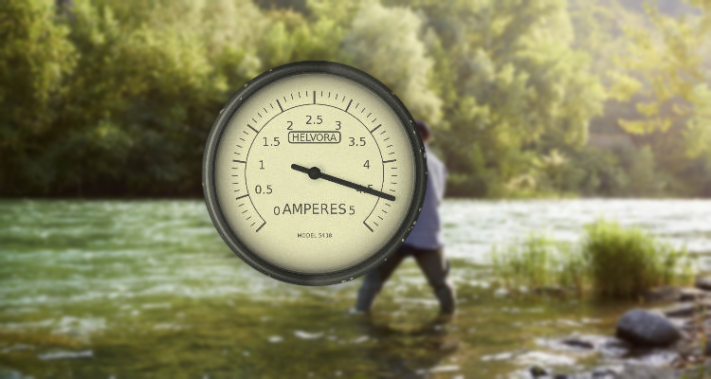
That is 4.5 A
